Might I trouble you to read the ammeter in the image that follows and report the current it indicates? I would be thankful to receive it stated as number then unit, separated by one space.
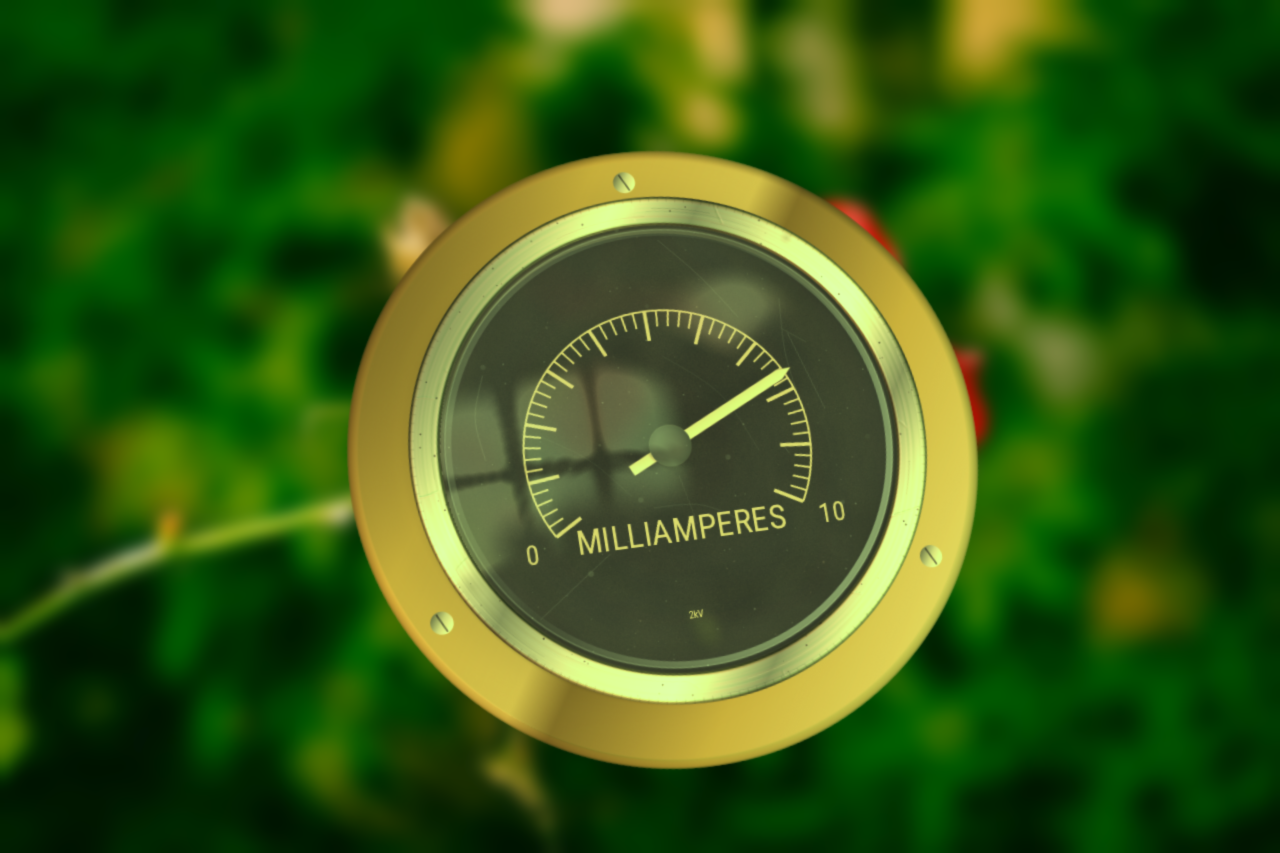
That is 7.7 mA
